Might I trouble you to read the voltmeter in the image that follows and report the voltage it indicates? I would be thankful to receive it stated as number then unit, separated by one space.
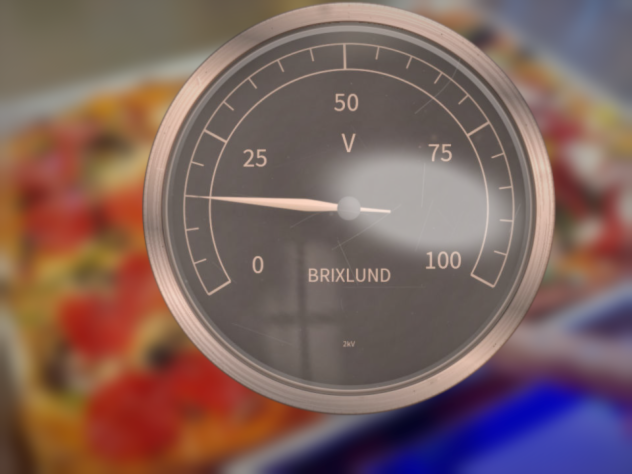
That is 15 V
